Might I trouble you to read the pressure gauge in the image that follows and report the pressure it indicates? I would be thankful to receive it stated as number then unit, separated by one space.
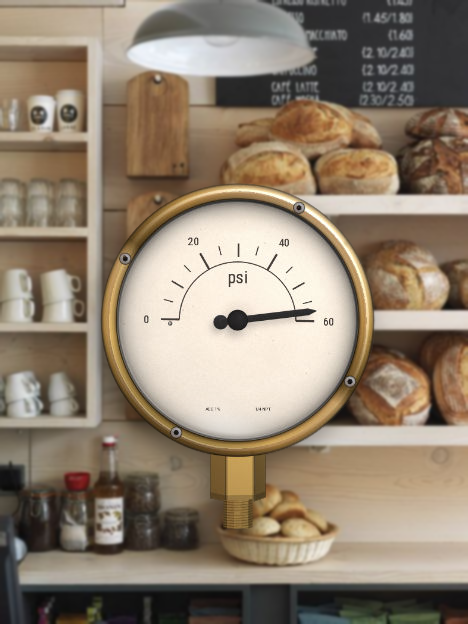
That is 57.5 psi
